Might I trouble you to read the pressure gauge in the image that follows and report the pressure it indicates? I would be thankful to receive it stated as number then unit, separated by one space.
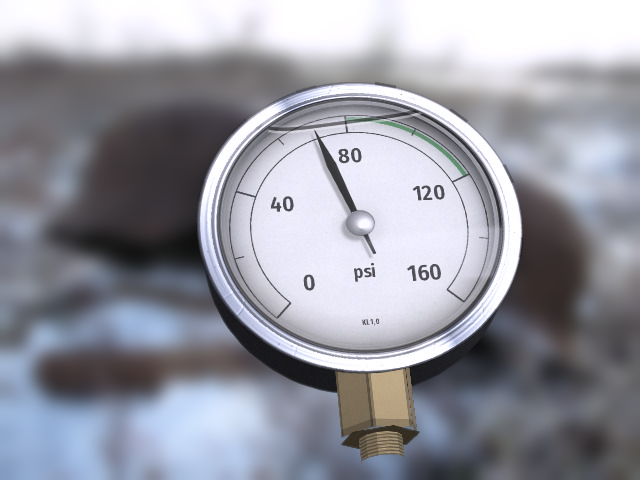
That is 70 psi
